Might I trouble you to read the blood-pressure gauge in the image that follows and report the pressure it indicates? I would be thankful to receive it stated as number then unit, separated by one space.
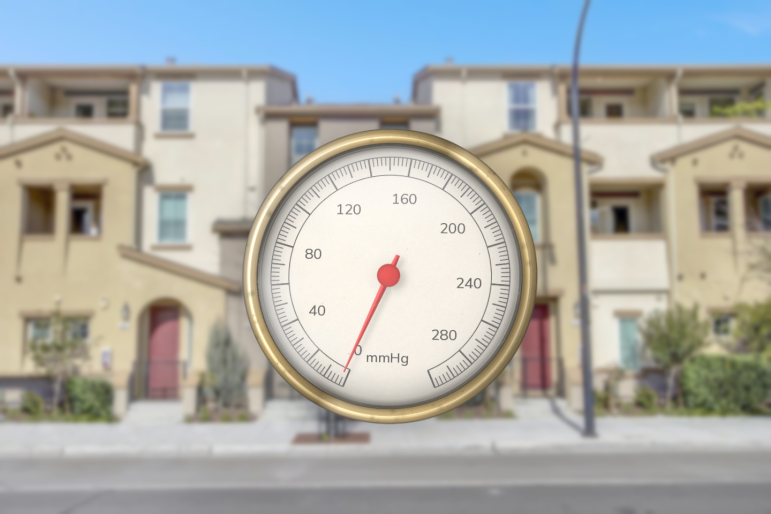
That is 2 mmHg
